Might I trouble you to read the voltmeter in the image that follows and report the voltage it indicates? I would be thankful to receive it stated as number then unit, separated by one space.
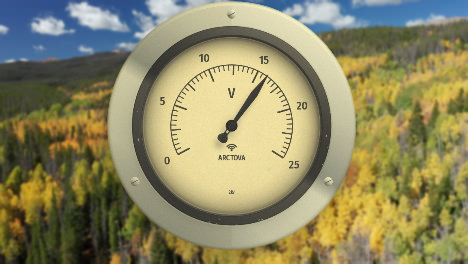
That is 16 V
